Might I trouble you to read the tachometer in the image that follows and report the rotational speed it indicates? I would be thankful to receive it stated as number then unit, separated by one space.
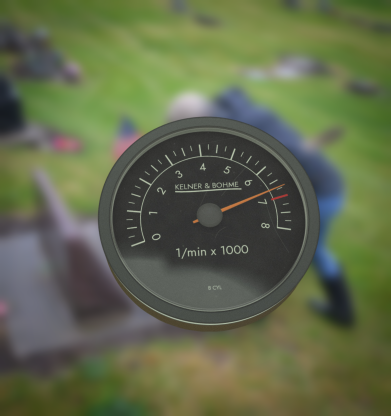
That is 6750 rpm
